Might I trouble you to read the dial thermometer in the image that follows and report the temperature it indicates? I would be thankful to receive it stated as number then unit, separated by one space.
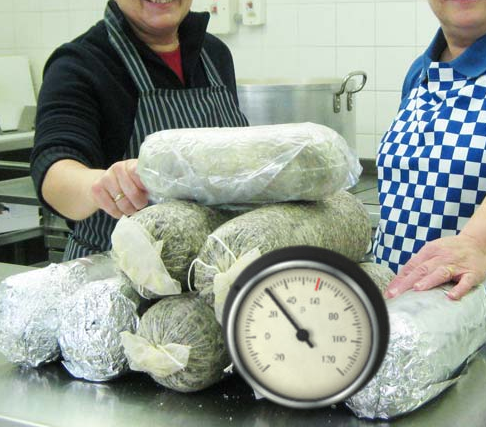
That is 30 °F
